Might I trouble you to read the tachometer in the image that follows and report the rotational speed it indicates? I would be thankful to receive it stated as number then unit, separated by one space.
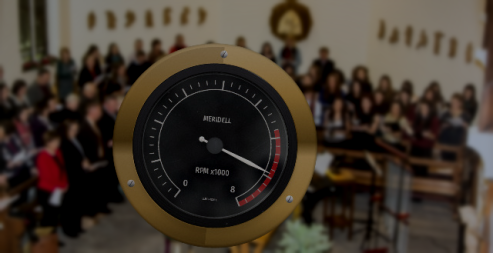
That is 6900 rpm
